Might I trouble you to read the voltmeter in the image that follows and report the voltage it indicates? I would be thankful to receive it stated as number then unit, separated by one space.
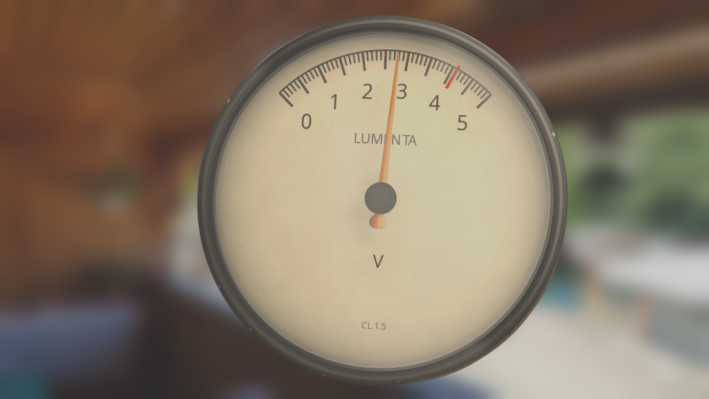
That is 2.8 V
